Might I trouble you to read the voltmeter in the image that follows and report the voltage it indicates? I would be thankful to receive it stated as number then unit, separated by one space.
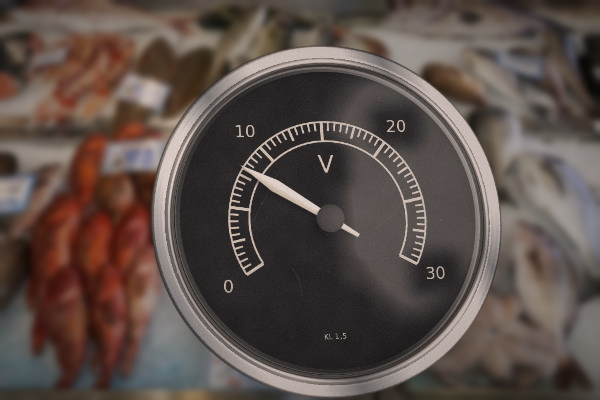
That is 8 V
